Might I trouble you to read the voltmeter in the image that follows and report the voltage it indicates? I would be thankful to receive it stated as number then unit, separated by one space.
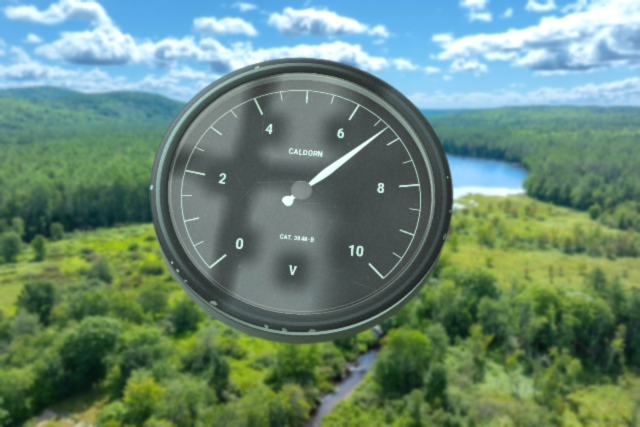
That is 6.75 V
